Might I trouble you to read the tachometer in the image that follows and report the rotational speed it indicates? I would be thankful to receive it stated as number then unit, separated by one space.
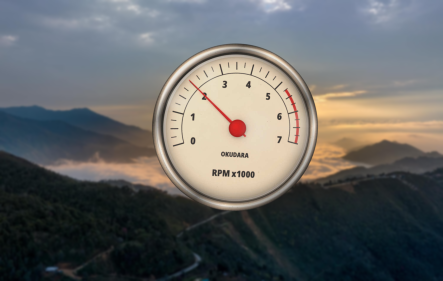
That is 2000 rpm
